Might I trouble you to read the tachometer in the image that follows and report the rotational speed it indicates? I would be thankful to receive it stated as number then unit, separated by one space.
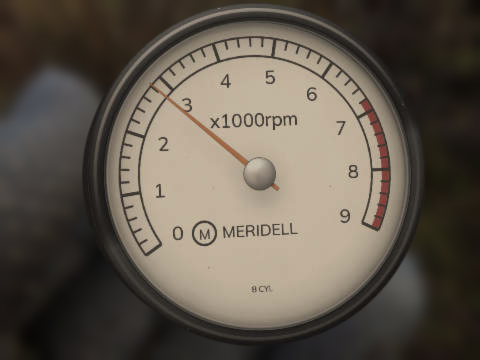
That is 2800 rpm
